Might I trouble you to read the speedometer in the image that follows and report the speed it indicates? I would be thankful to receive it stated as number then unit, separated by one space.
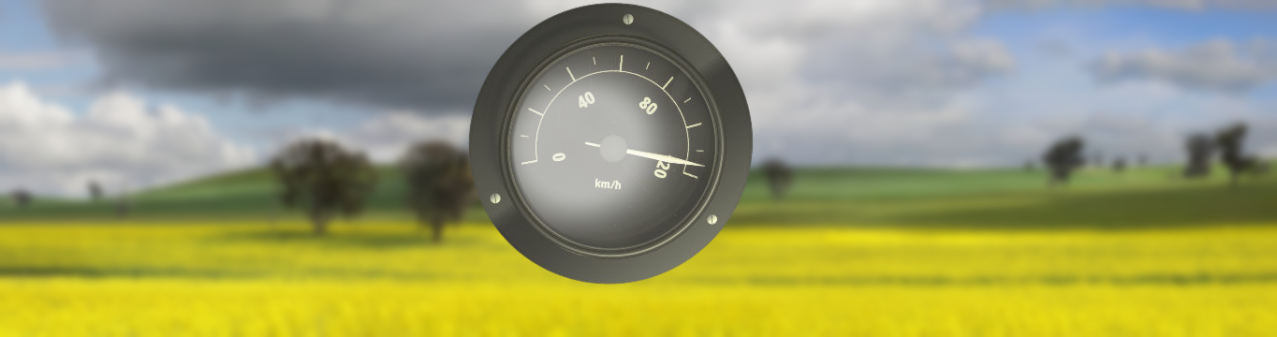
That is 115 km/h
